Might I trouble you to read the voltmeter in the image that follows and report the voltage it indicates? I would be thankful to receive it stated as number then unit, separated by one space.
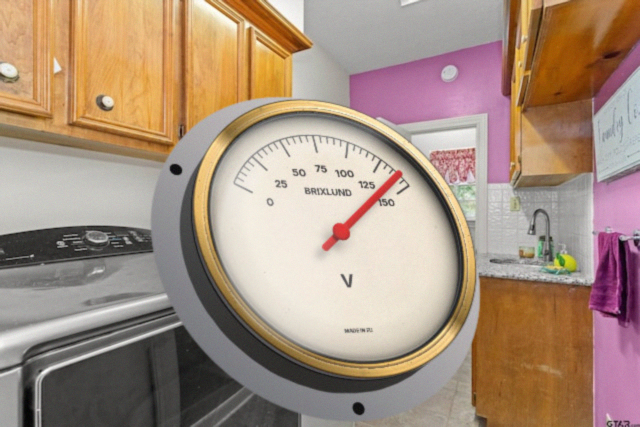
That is 140 V
